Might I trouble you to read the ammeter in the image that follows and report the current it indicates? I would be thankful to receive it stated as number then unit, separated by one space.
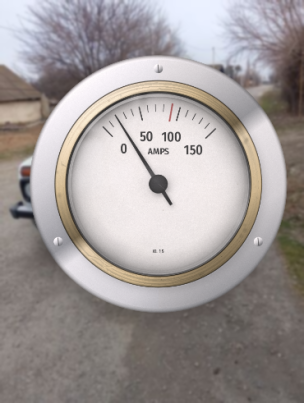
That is 20 A
